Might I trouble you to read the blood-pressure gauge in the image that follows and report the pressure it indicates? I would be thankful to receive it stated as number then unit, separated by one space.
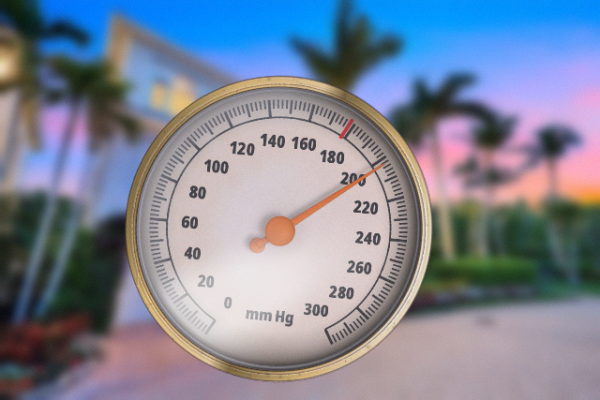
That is 202 mmHg
